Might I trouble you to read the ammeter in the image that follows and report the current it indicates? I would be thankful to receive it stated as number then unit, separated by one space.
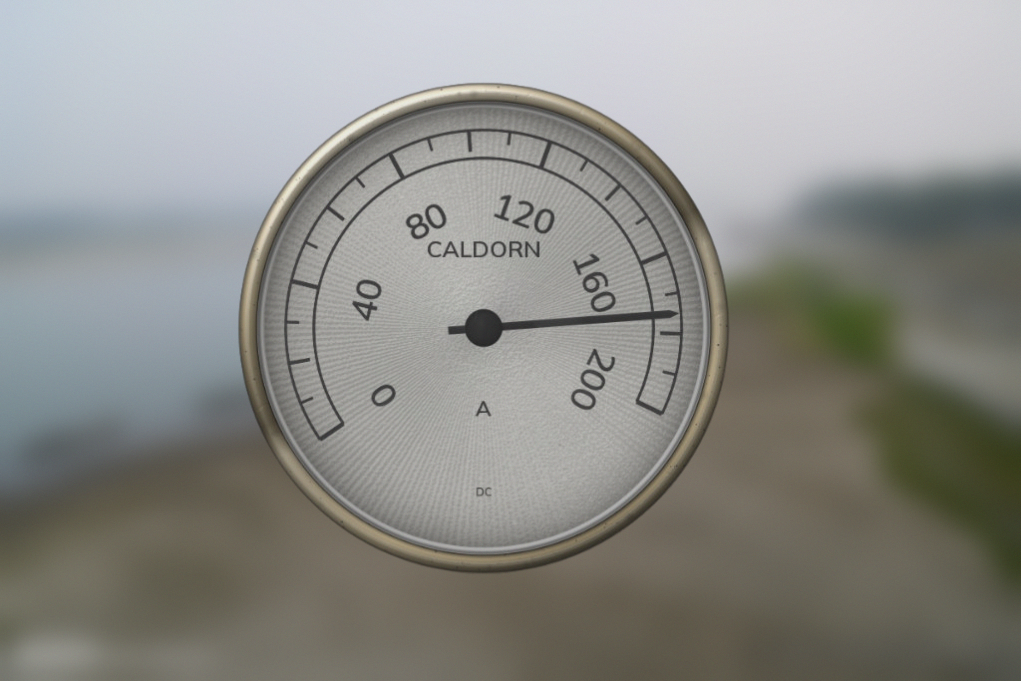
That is 175 A
